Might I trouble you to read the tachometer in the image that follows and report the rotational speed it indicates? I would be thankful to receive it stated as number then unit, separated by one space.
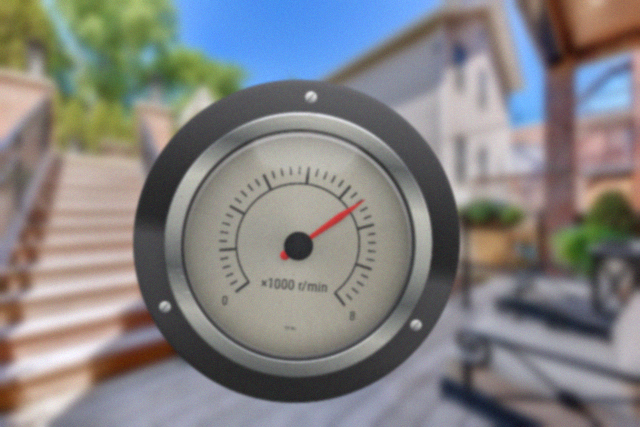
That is 5400 rpm
